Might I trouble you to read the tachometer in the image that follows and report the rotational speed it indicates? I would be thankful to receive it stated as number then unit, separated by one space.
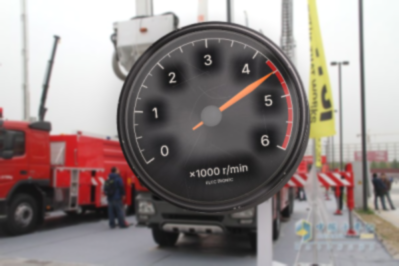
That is 4500 rpm
